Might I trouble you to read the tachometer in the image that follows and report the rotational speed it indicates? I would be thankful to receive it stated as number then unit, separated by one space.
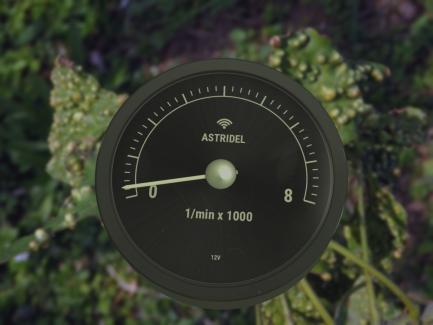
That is 200 rpm
